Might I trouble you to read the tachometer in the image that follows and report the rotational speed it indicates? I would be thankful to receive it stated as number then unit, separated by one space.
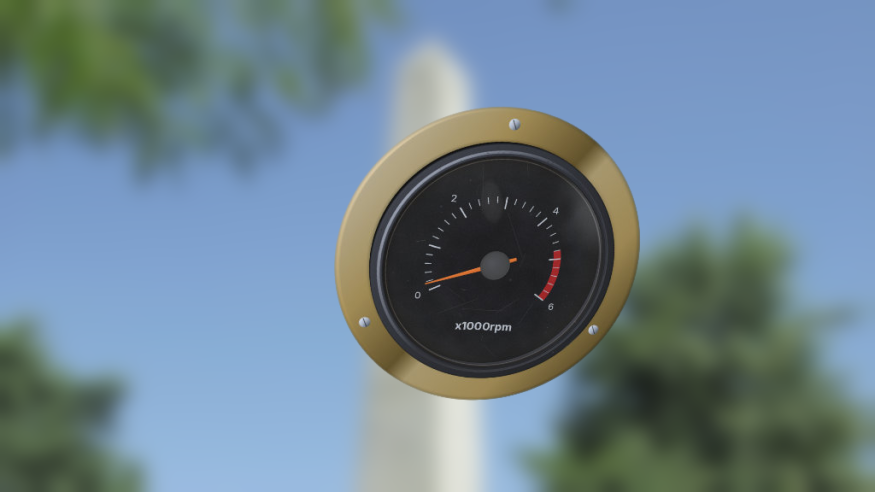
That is 200 rpm
